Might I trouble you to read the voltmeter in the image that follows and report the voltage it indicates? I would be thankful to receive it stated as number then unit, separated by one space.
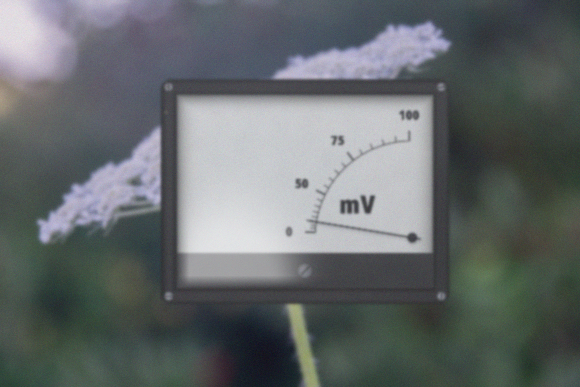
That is 25 mV
